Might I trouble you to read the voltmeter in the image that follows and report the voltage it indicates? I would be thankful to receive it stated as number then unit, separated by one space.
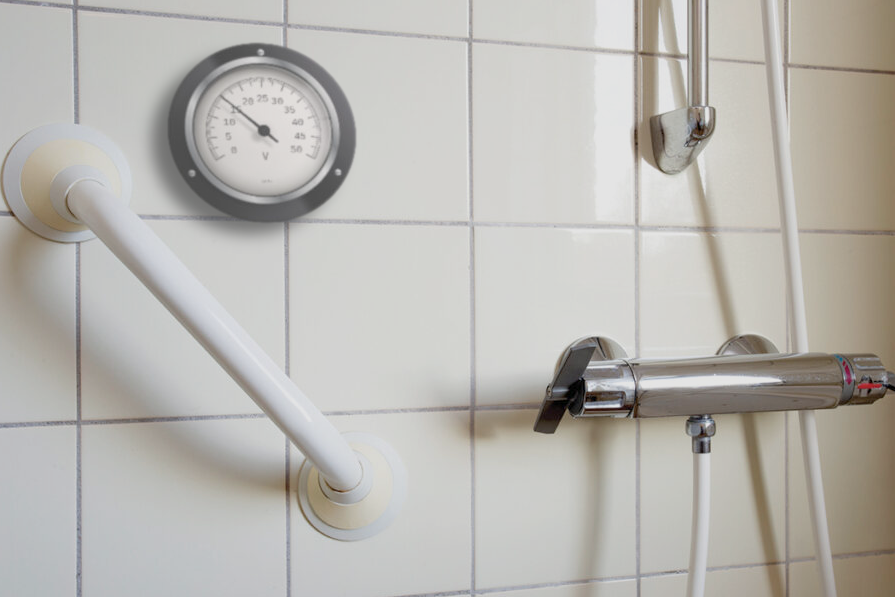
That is 15 V
